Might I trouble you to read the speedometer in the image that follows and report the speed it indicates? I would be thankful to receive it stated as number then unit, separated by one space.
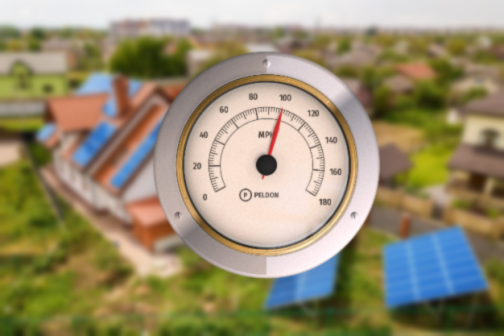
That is 100 mph
